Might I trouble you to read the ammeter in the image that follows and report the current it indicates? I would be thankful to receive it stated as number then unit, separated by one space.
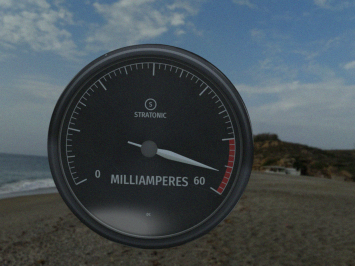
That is 56 mA
